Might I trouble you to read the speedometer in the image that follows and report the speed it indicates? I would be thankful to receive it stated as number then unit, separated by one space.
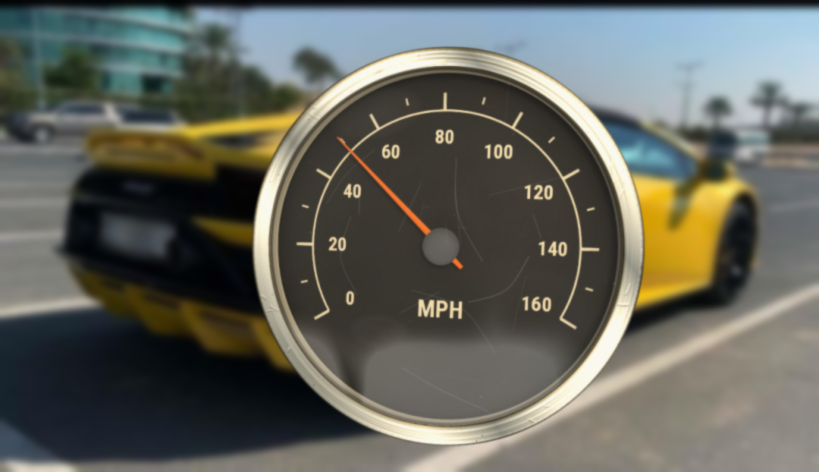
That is 50 mph
